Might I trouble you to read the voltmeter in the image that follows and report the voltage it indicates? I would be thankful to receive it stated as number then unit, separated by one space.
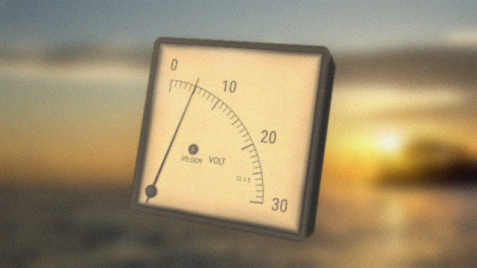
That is 5 V
